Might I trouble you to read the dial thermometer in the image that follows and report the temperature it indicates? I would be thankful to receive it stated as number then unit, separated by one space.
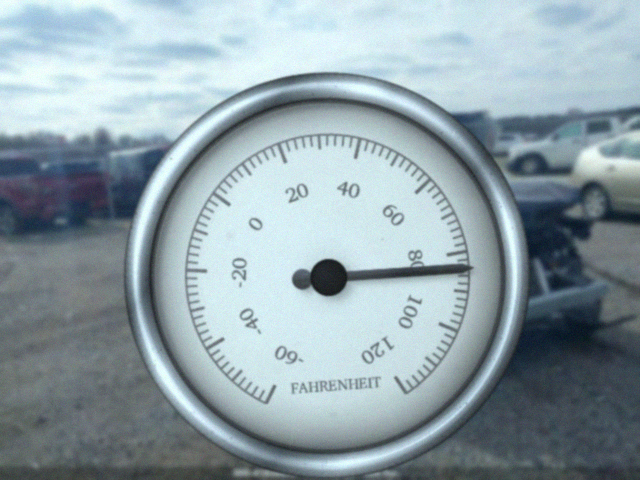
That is 84 °F
